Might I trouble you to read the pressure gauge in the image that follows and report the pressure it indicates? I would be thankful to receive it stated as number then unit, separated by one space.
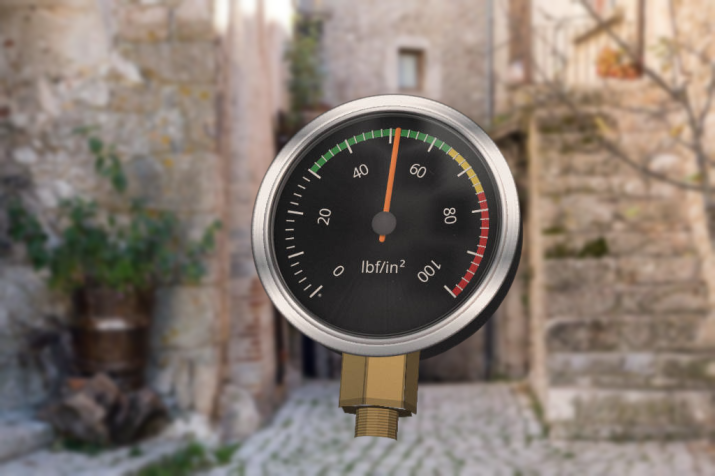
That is 52 psi
